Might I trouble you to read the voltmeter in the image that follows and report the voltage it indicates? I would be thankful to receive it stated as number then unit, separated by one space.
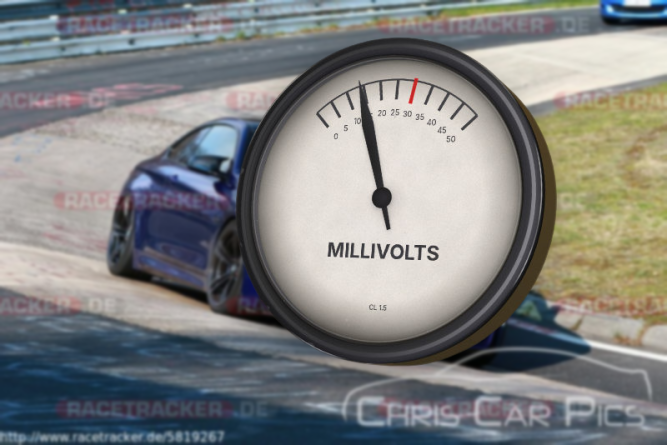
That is 15 mV
